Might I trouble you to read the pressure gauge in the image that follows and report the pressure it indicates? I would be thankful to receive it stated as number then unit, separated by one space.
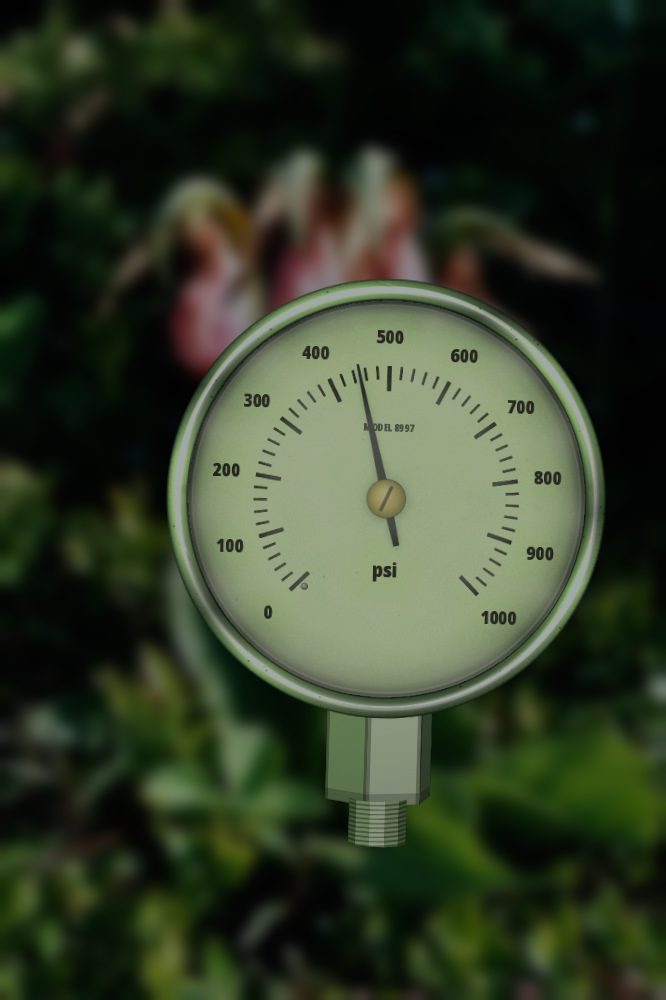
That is 450 psi
